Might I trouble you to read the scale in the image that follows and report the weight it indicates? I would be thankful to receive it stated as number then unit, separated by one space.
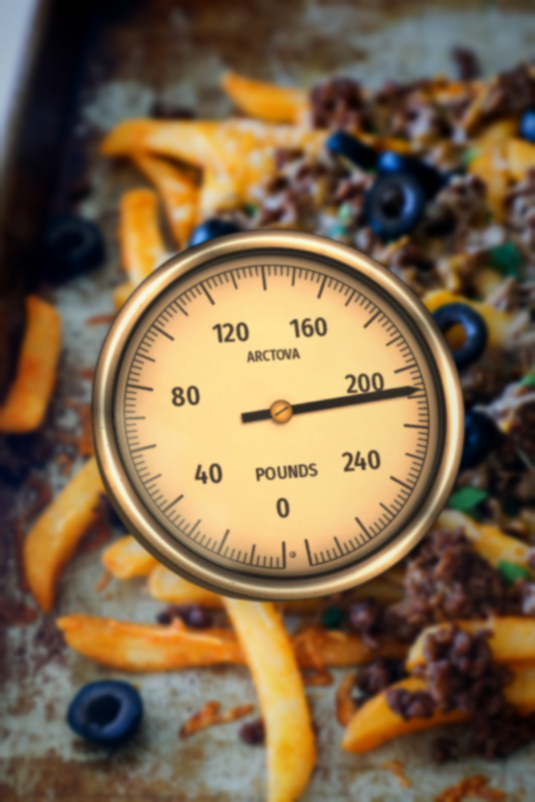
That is 208 lb
